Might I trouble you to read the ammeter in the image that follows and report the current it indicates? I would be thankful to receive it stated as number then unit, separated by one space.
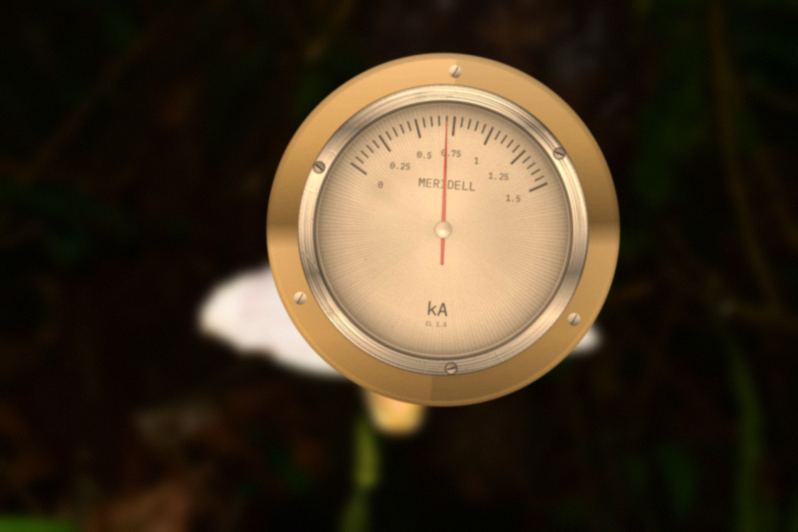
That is 0.7 kA
